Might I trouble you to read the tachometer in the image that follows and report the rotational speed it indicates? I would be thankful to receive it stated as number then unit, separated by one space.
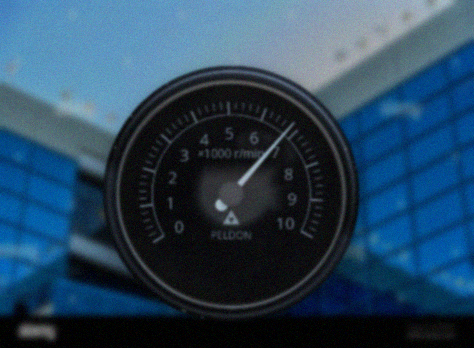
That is 6800 rpm
